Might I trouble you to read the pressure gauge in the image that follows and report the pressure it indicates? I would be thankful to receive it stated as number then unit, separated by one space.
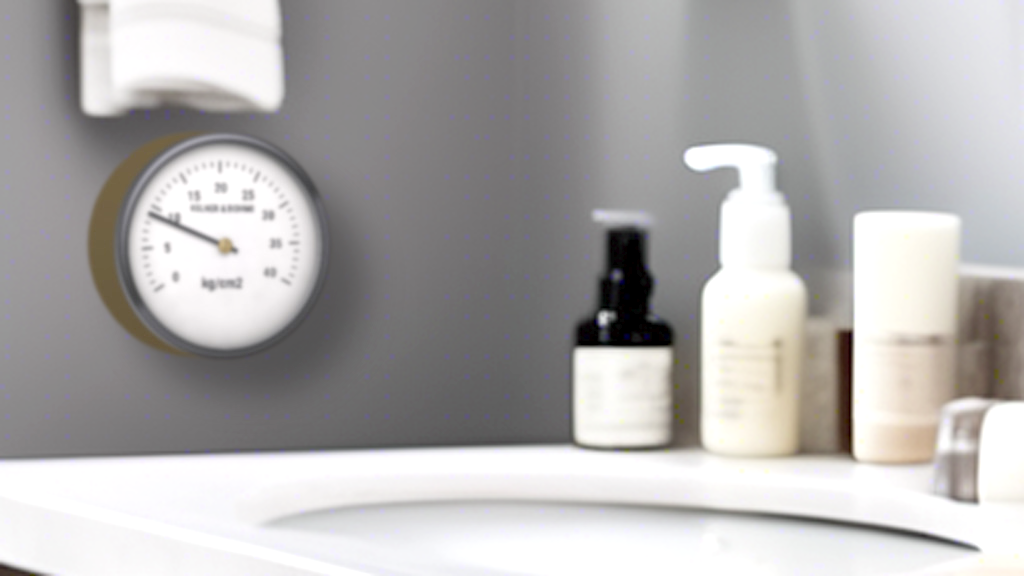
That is 9 kg/cm²
